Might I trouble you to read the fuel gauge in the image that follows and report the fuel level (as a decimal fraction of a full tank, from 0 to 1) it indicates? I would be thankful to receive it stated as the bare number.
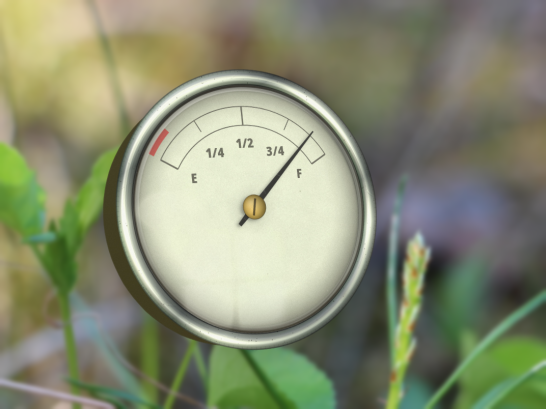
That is 0.875
